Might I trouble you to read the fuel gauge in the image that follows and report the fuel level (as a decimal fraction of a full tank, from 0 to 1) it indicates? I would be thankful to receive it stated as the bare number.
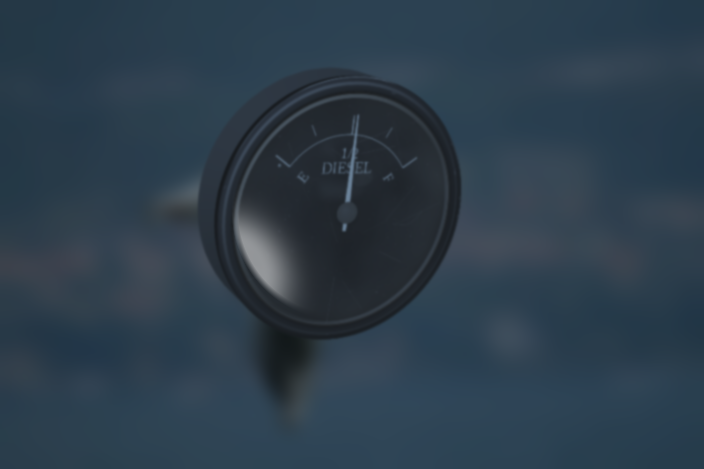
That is 0.5
